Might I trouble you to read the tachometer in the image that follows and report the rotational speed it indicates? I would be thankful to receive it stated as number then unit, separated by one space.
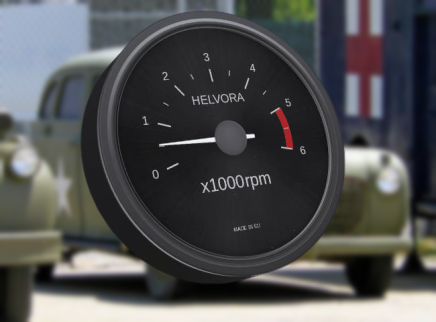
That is 500 rpm
